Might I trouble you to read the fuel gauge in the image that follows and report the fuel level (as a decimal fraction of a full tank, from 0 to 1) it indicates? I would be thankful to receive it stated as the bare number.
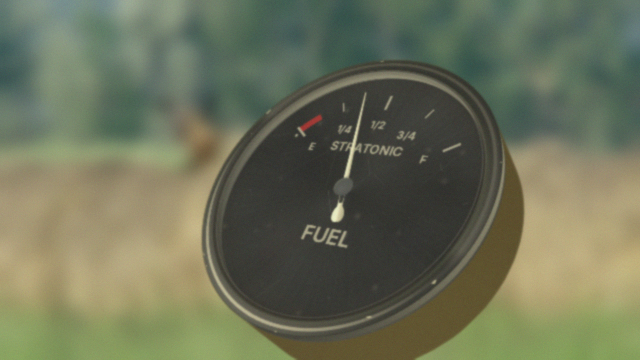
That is 0.375
